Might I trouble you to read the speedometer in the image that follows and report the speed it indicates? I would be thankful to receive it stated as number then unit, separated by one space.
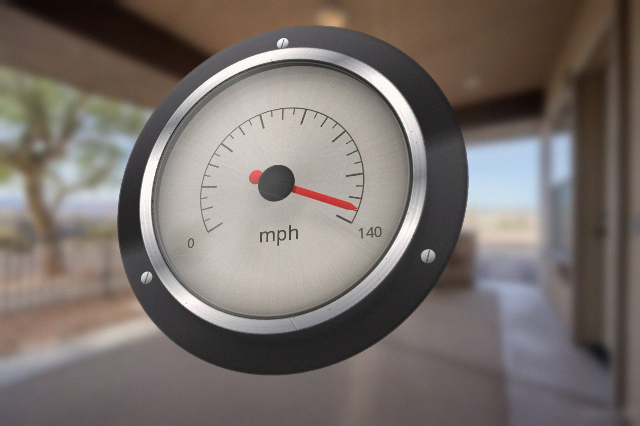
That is 135 mph
